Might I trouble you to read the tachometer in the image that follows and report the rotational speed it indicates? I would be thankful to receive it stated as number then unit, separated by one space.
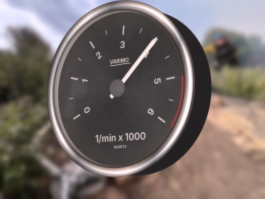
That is 4000 rpm
